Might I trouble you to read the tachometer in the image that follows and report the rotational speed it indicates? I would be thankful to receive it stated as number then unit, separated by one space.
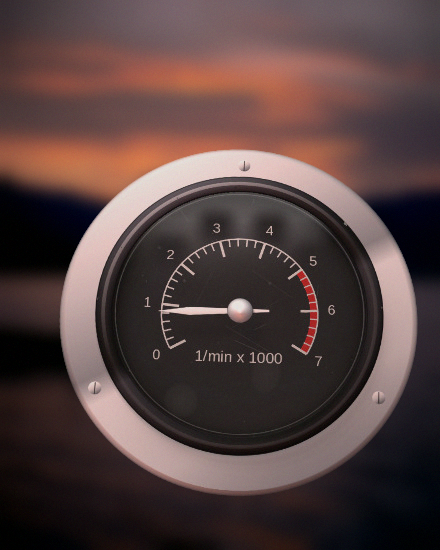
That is 800 rpm
